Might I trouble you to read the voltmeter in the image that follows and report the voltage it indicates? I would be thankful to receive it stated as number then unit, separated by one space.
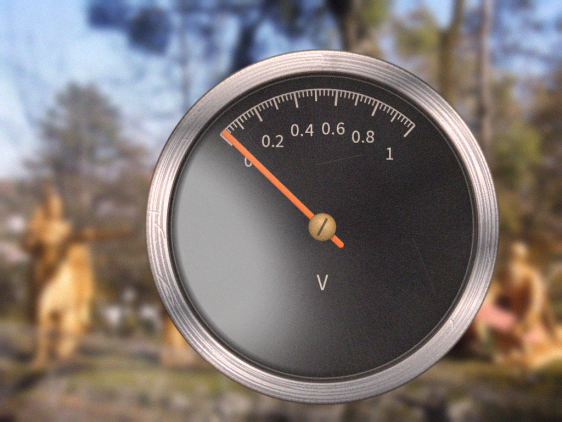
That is 0.02 V
